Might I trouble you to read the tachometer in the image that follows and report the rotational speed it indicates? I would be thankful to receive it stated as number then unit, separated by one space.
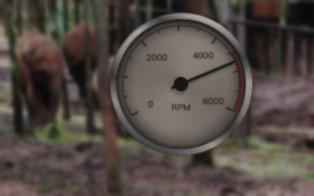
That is 4750 rpm
